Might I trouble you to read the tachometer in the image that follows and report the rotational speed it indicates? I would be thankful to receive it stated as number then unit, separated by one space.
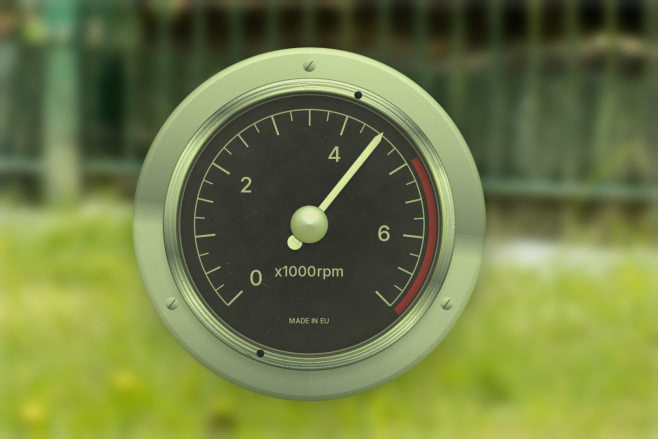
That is 4500 rpm
